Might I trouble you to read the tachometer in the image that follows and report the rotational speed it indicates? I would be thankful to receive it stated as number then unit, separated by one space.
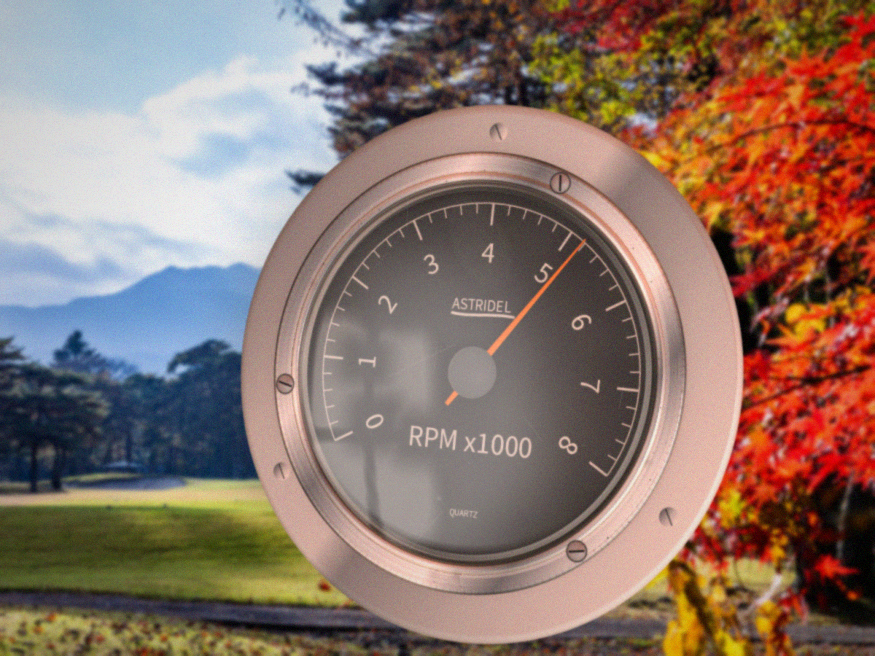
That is 5200 rpm
